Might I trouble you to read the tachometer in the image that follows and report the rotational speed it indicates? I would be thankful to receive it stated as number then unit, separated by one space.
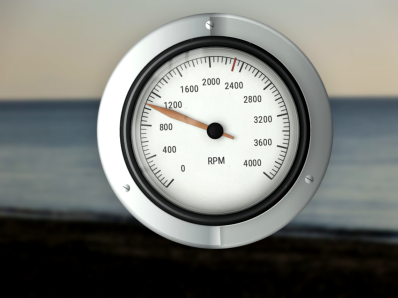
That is 1050 rpm
